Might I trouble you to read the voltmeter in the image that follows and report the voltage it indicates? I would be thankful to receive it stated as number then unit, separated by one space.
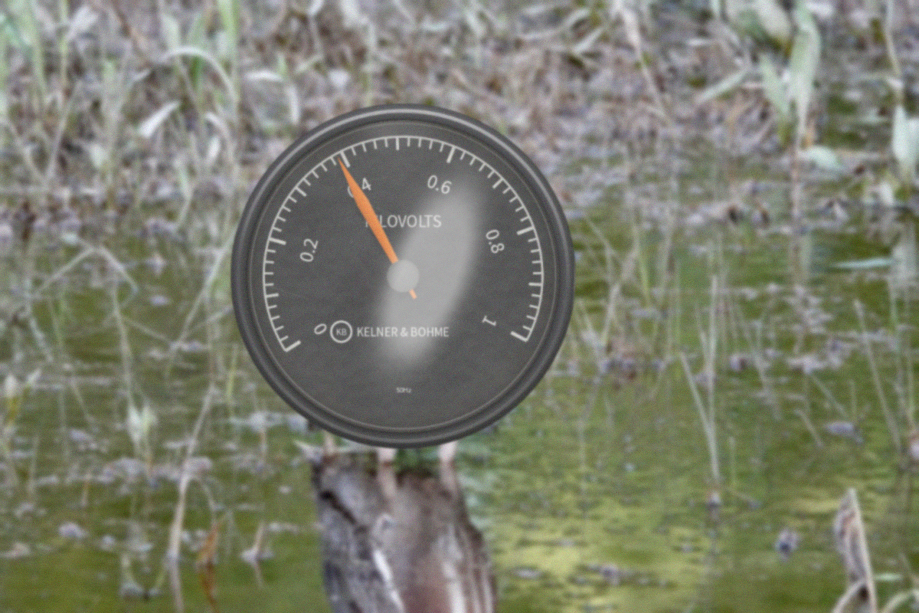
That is 0.39 kV
